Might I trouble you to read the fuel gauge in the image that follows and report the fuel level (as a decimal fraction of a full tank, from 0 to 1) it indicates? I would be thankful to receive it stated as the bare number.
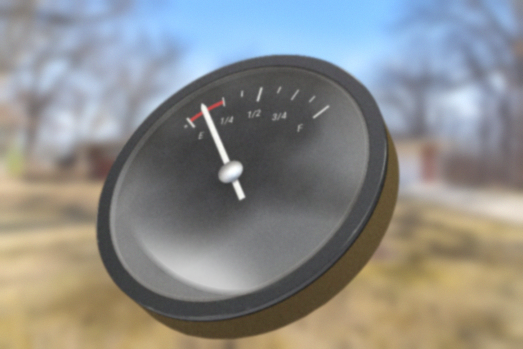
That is 0.125
